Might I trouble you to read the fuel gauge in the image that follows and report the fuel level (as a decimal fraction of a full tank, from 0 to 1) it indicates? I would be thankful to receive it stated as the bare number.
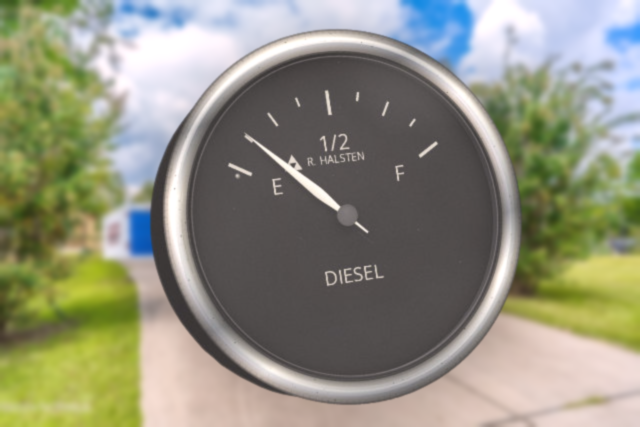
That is 0.125
